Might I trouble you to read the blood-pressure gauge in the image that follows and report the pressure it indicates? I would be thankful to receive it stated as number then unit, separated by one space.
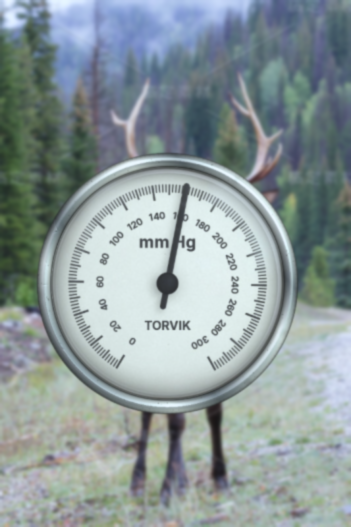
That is 160 mmHg
